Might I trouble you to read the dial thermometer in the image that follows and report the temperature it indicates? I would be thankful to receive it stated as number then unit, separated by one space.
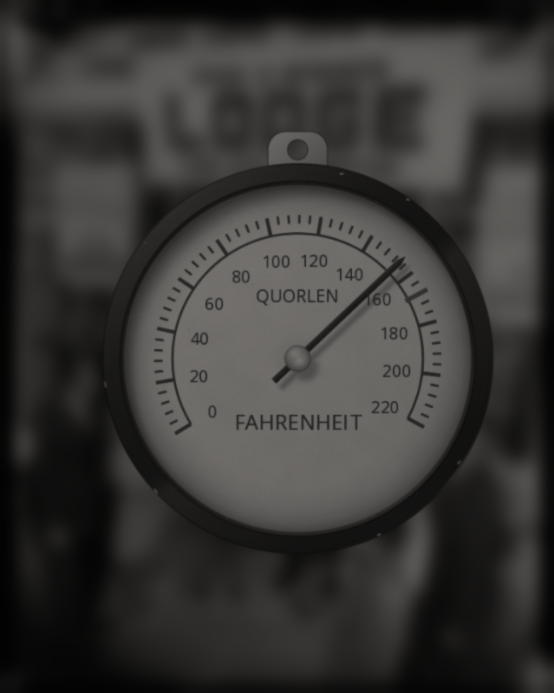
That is 154 °F
